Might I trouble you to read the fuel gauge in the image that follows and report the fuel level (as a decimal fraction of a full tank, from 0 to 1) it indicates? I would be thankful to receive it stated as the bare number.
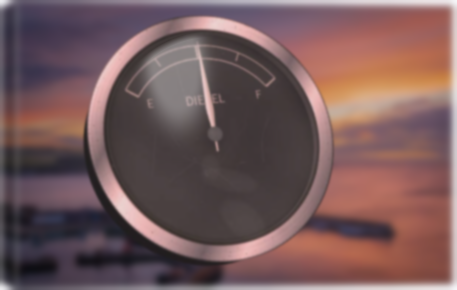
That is 0.5
